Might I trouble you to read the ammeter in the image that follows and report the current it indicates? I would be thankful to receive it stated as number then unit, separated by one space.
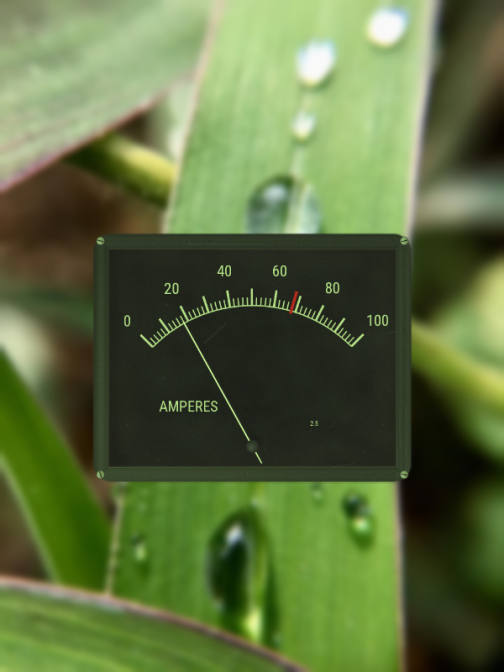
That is 18 A
